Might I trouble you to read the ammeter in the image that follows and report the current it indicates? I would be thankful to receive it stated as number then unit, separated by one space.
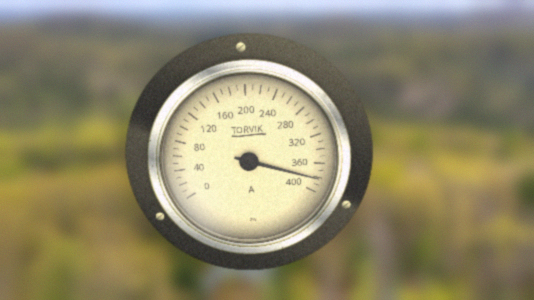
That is 380 A
